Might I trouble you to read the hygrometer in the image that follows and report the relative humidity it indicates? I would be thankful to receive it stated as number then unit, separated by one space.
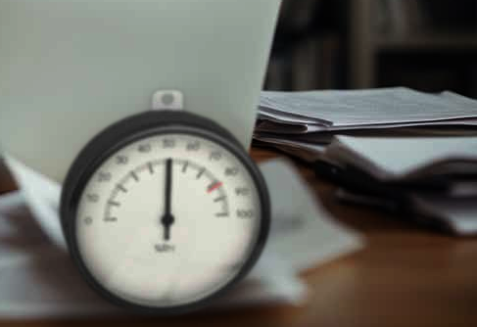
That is 50 %
